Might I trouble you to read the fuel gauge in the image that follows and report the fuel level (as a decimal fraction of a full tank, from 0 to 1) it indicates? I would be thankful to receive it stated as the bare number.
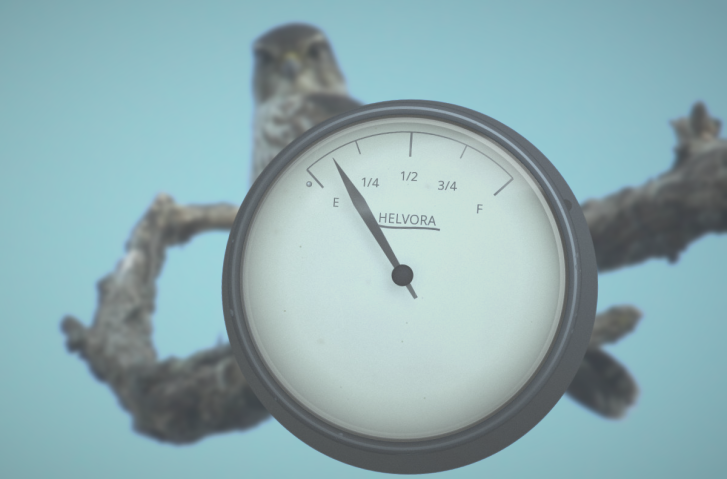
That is 0.125
